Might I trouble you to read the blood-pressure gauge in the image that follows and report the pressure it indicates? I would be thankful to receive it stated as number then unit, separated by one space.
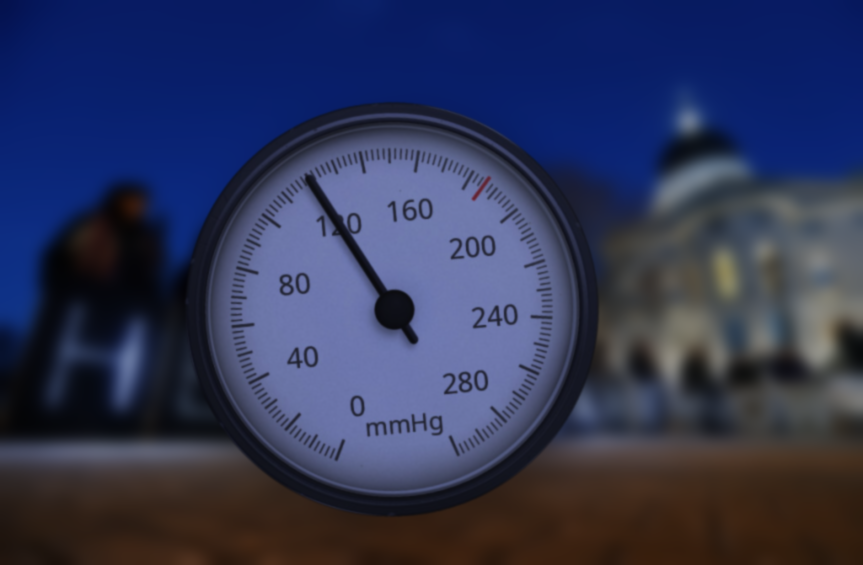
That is 120 mmHg
